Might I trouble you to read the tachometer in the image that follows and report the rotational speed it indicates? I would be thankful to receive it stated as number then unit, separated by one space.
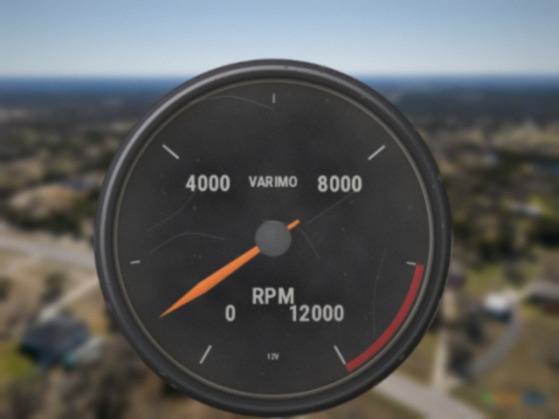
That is 1000 rpm
